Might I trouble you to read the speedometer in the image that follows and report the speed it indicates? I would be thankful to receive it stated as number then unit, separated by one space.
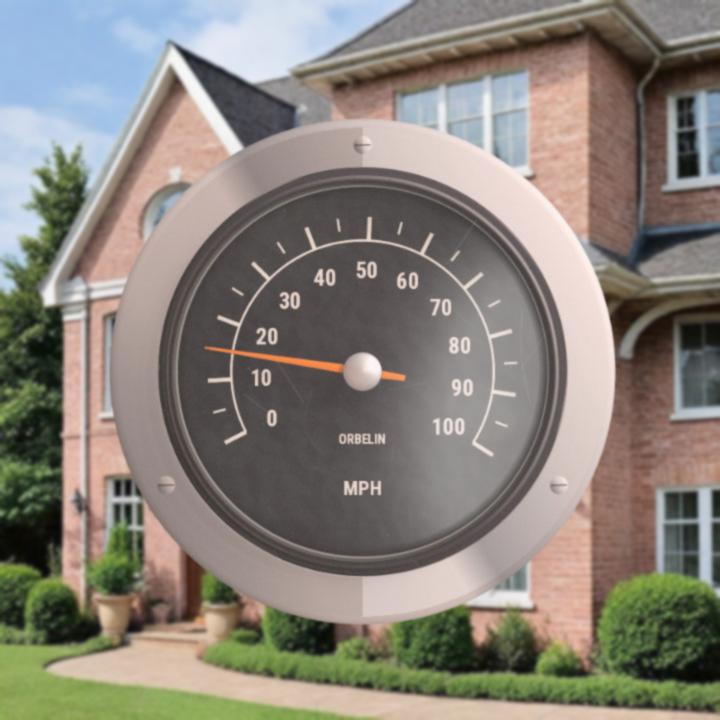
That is 15 mph
